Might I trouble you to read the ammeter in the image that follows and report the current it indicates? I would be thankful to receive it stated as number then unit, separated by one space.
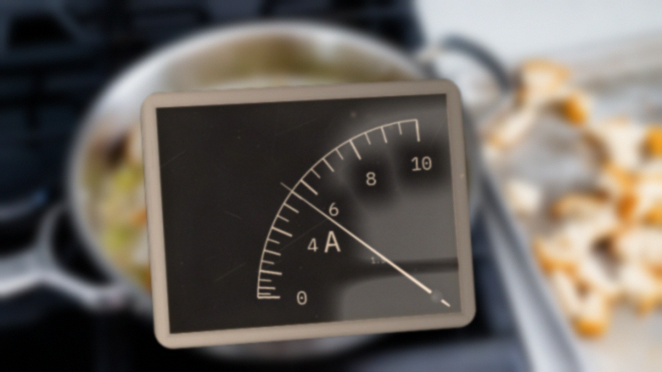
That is 5.5 A
